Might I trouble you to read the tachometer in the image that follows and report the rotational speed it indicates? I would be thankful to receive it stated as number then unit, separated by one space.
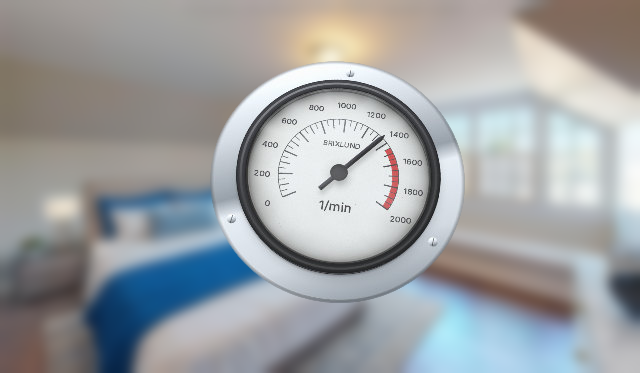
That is 1350 rpm
